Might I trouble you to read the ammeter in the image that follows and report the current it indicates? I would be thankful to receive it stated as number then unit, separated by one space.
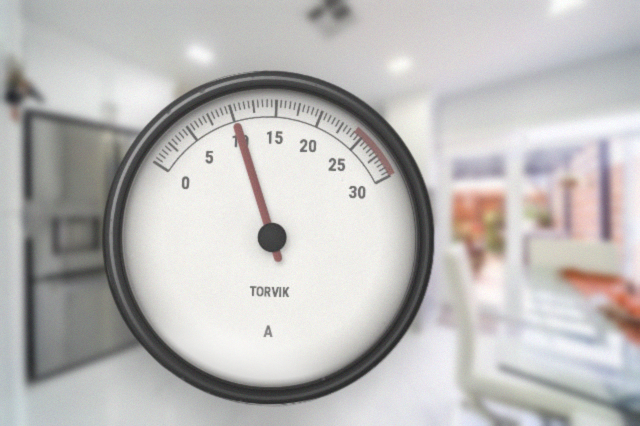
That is 10 A
